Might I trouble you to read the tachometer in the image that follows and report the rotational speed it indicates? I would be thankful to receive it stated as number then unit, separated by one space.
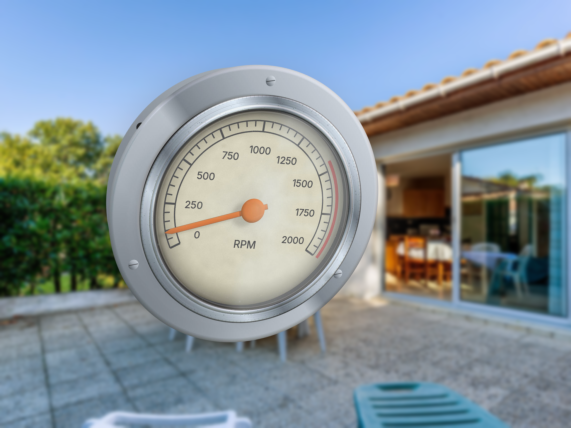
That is 100 rpm
